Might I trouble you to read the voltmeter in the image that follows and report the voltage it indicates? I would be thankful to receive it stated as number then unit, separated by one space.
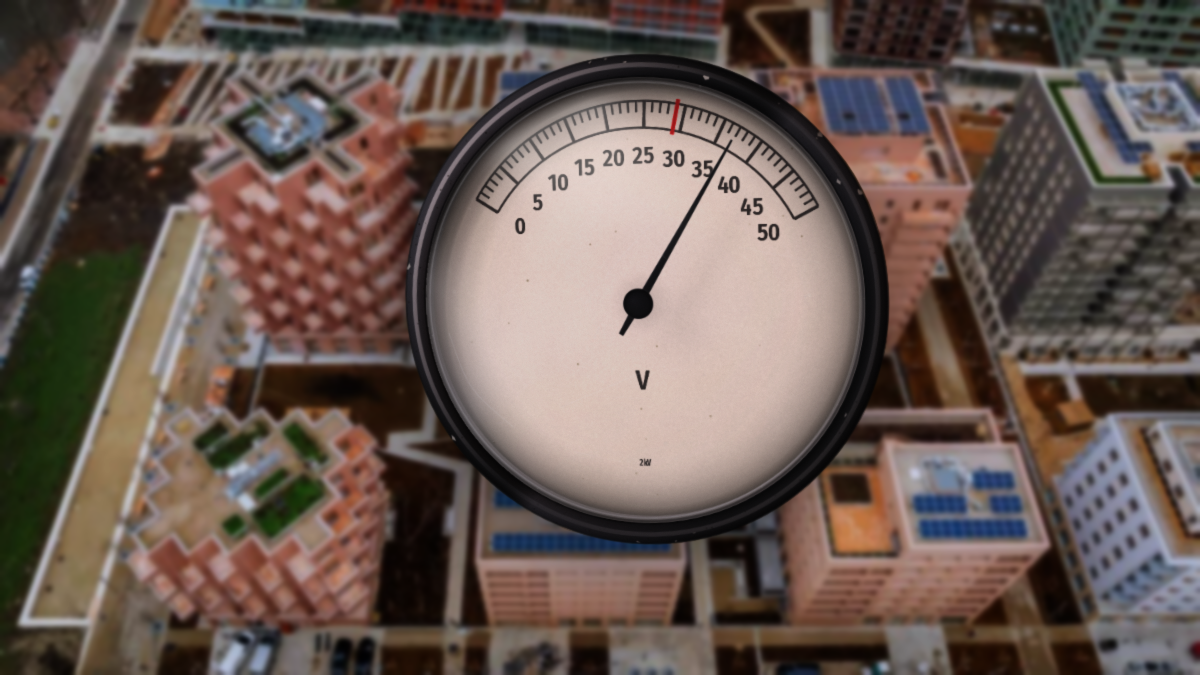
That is 37 V
